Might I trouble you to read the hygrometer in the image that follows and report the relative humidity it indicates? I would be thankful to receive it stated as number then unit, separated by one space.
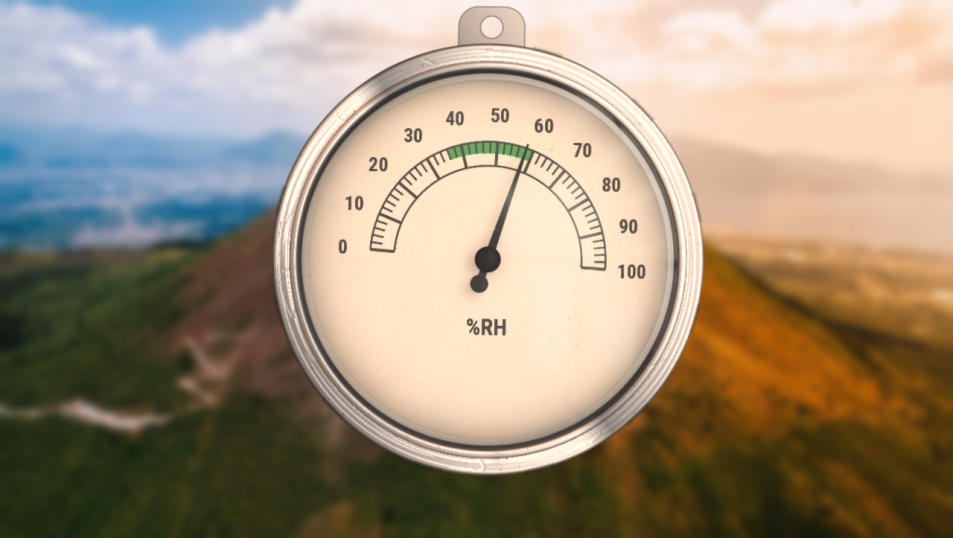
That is 58 %
